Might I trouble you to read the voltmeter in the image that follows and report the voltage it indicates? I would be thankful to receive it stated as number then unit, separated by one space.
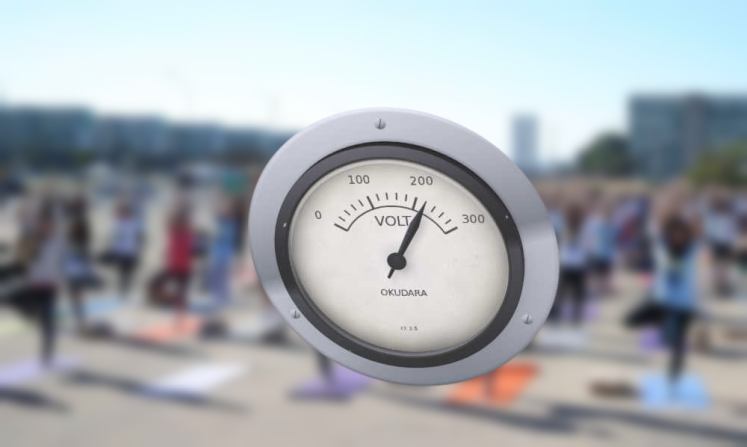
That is 220 V
